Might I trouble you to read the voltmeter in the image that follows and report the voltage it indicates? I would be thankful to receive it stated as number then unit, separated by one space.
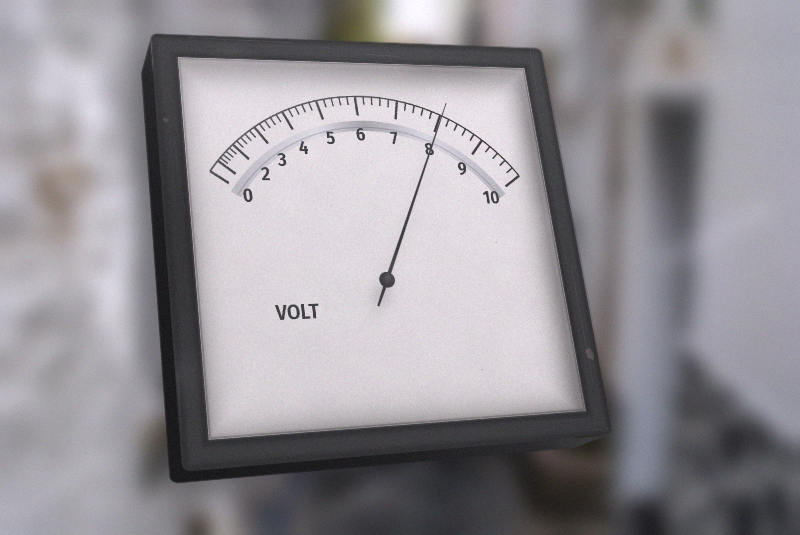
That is 8 V
